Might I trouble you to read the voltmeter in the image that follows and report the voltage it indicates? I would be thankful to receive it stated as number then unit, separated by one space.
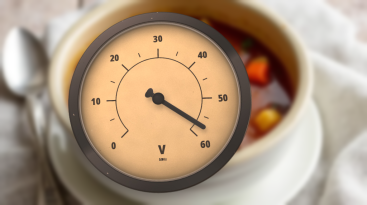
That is 57.5 V
